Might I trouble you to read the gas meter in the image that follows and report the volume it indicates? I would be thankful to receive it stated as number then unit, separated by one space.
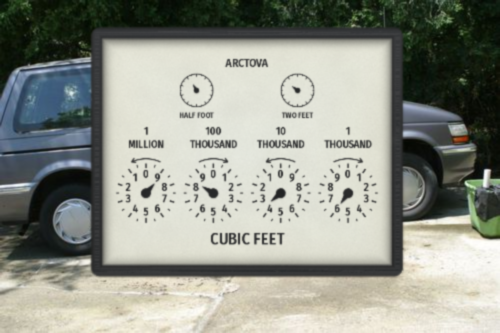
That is 883600 ft³
